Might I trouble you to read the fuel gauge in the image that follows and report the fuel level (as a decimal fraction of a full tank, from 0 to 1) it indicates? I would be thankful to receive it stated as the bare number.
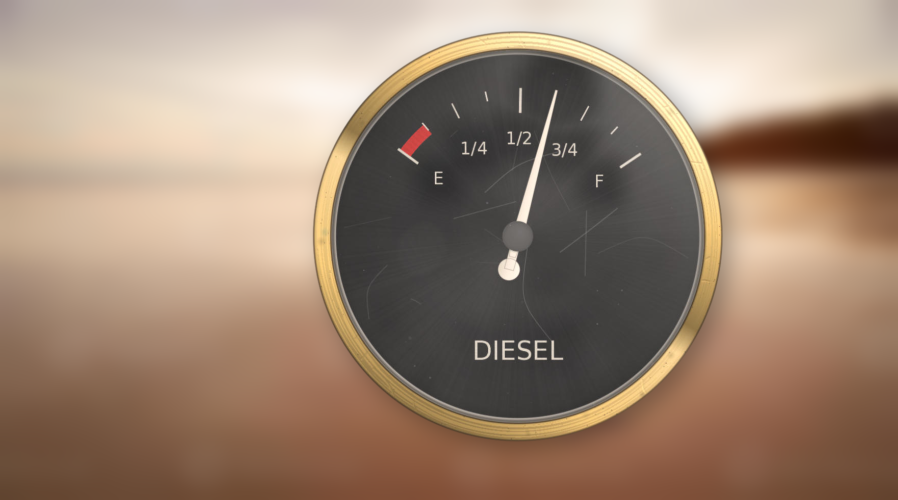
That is 0.625
